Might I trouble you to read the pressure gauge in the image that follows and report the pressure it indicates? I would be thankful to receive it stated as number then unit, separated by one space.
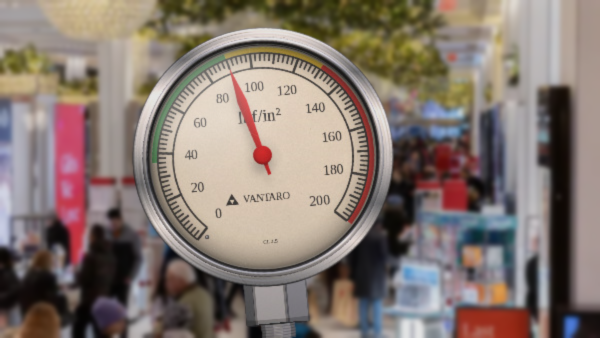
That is 90 psi
